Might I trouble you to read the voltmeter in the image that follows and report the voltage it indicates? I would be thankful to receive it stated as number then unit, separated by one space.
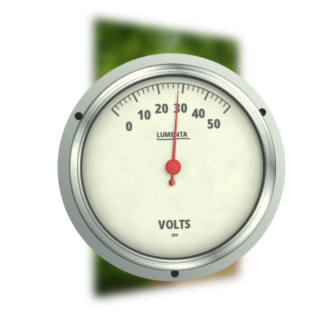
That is 28 V
